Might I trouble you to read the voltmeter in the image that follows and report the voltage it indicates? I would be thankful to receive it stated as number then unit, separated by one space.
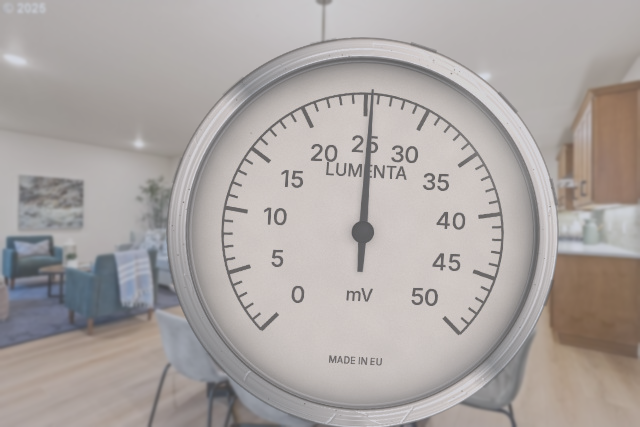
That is 25.5 mV
